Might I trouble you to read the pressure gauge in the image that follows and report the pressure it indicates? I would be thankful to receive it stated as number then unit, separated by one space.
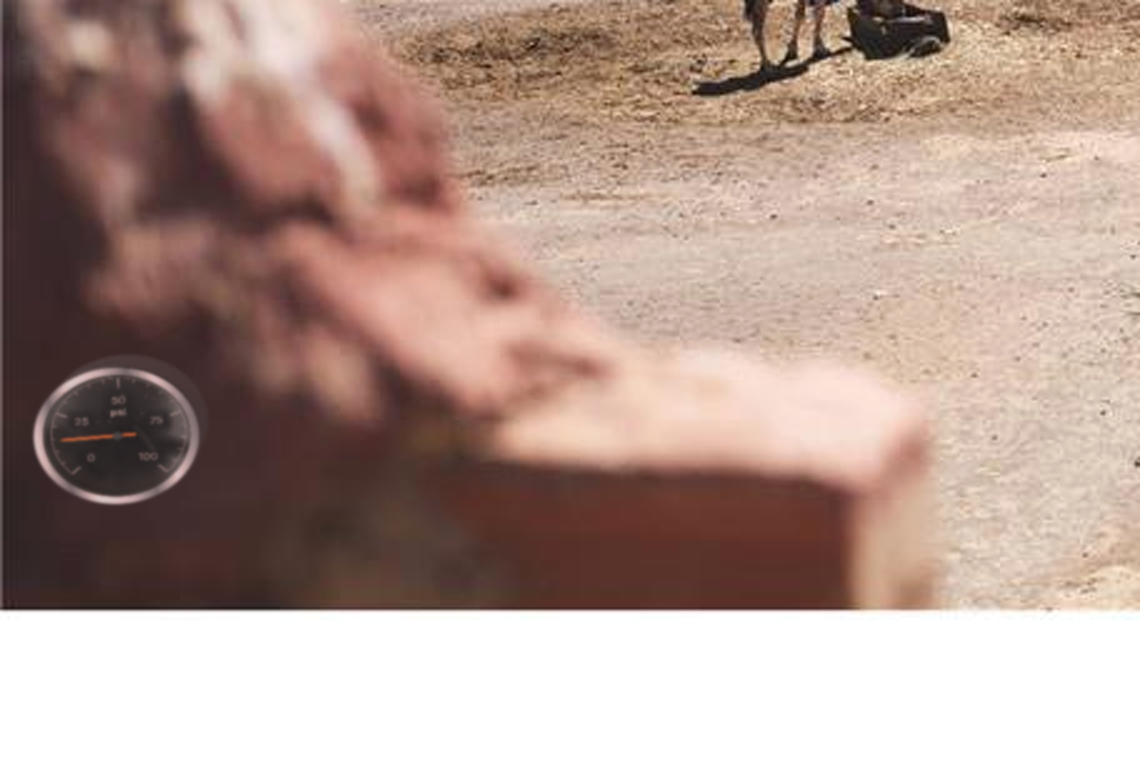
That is 15 psi
